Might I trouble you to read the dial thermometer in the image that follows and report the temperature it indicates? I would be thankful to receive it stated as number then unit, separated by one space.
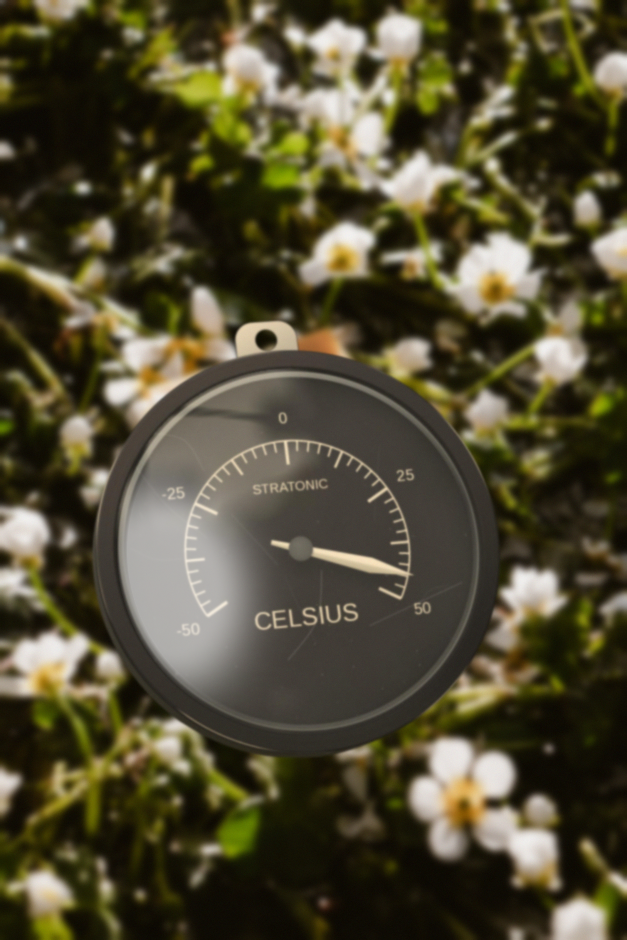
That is 45 °C
